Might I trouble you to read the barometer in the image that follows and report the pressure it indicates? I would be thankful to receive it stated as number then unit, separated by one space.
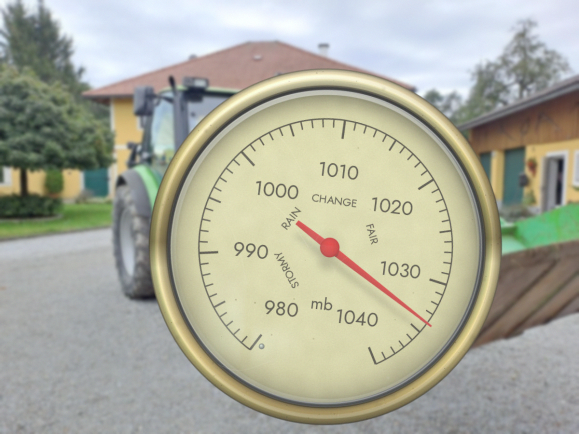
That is 1034 mbar
